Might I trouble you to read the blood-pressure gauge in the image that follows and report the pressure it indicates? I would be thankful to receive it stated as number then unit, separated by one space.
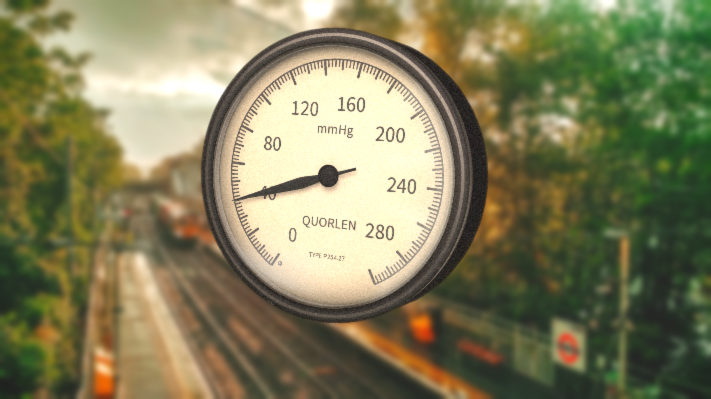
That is 40 mmHg
